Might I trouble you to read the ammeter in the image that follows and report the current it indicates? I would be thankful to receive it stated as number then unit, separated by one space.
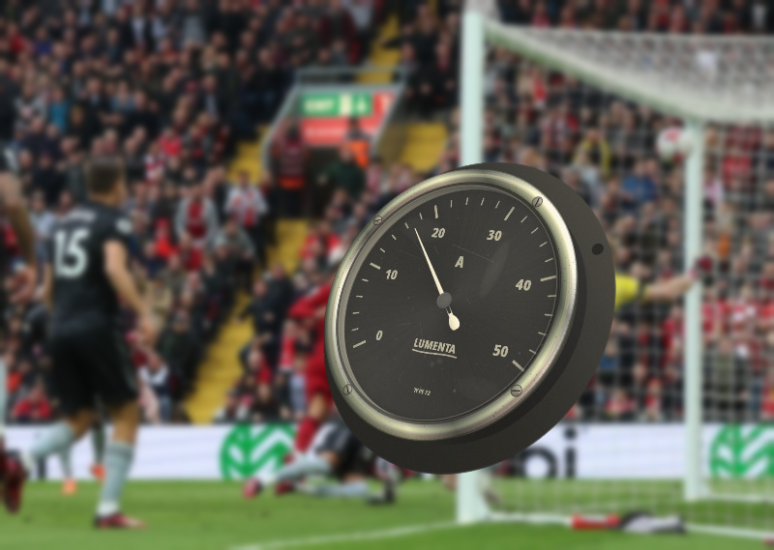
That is 17 A
